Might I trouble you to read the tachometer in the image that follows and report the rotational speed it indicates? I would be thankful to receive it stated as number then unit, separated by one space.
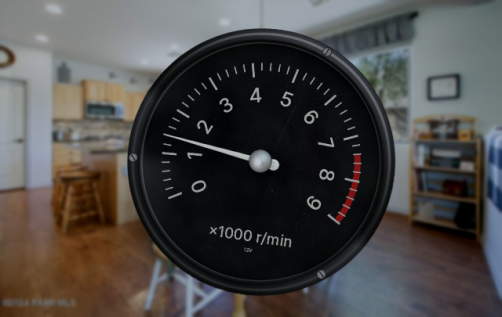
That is 1400 rpm
